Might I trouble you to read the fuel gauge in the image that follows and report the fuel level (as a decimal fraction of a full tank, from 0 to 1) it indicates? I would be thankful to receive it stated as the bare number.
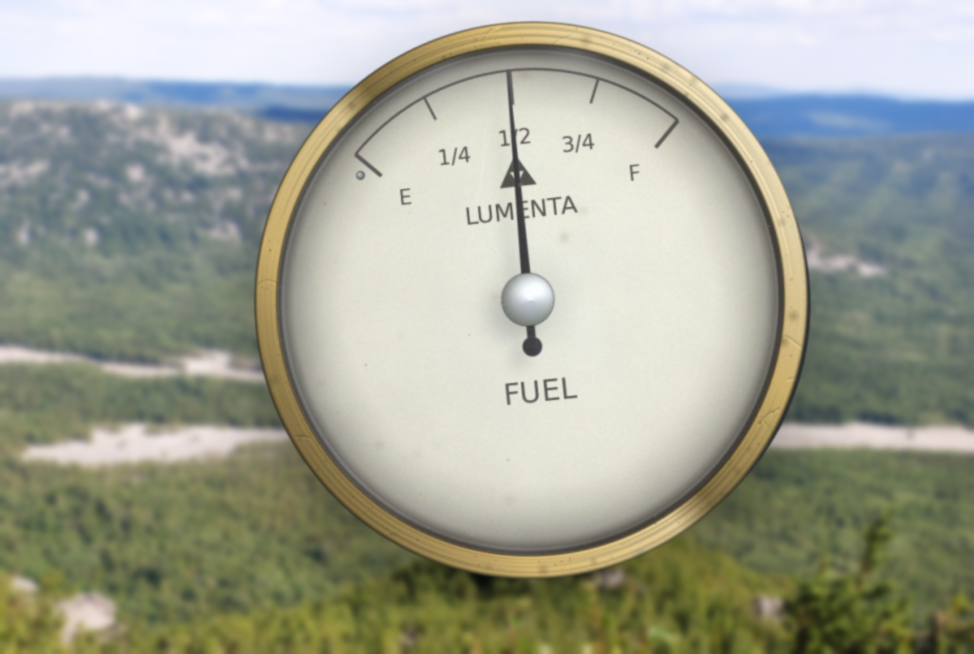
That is 0.5
